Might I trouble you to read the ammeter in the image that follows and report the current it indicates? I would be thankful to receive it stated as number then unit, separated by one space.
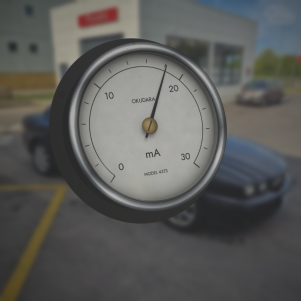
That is 18 mA
